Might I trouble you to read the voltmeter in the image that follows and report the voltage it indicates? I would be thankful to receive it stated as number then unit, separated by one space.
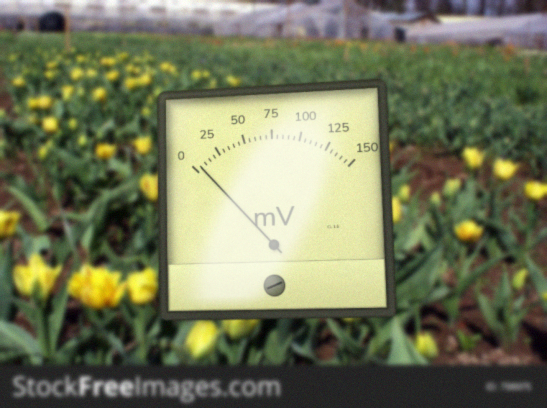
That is 5 mV
